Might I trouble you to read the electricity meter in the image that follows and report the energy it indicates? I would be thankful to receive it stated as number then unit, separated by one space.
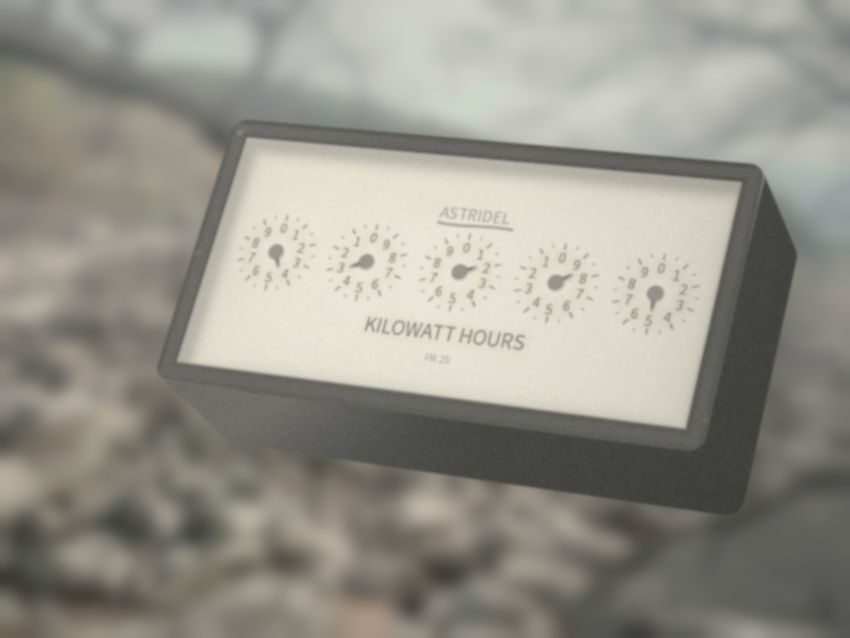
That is 43185 kWh
